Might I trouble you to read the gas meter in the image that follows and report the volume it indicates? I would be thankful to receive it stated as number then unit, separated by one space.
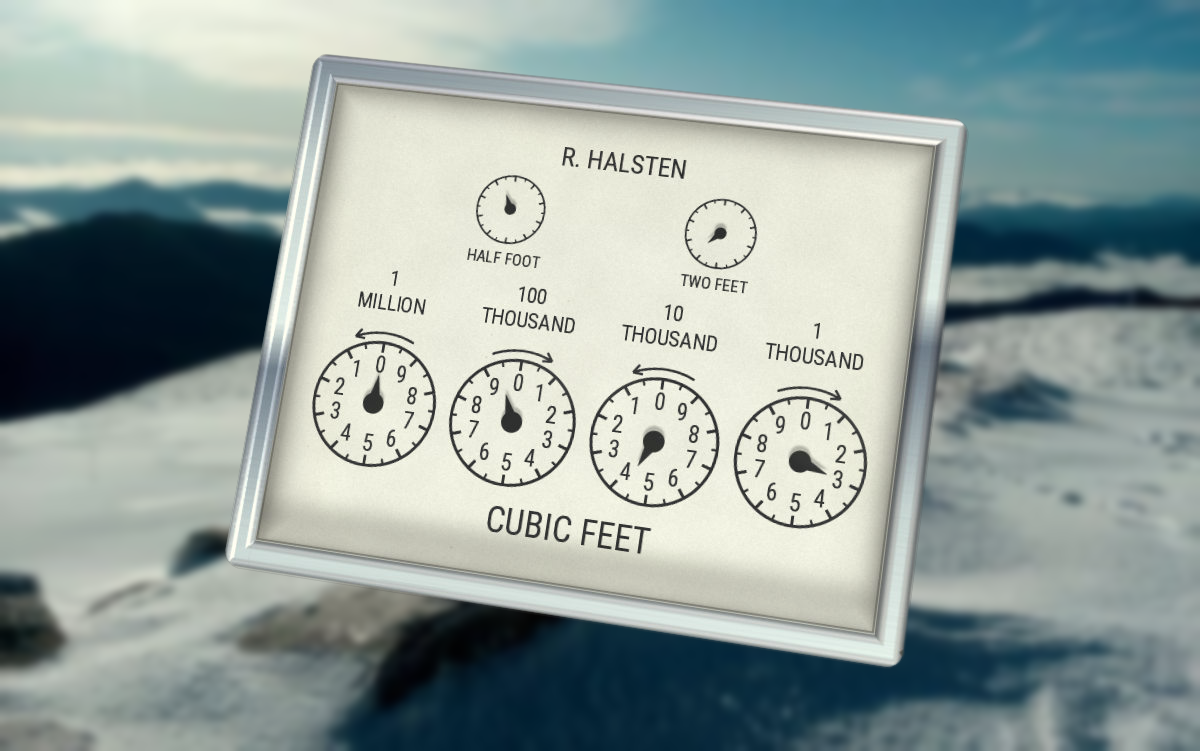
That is 994300 ft³
